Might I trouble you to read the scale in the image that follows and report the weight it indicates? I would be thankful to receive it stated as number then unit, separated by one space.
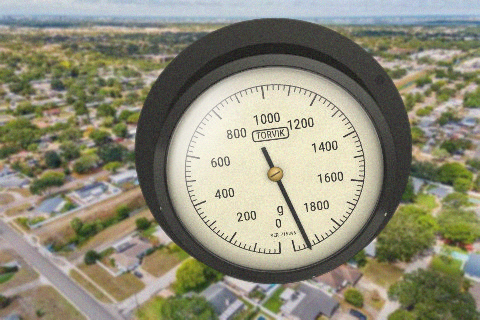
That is 1940 g
